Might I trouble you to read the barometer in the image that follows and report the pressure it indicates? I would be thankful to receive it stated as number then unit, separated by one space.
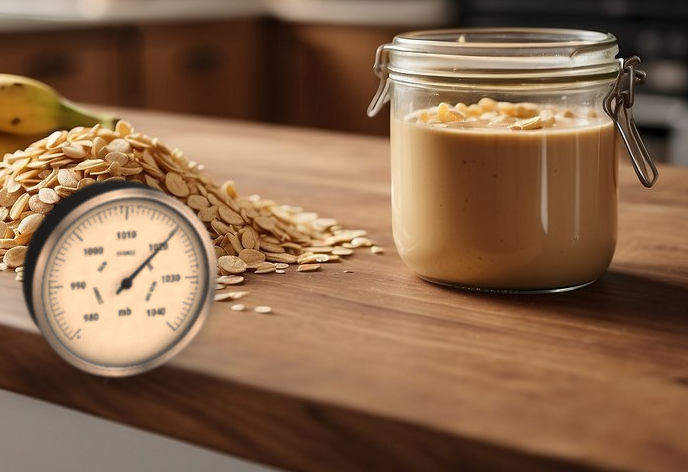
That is 1020 mbar
